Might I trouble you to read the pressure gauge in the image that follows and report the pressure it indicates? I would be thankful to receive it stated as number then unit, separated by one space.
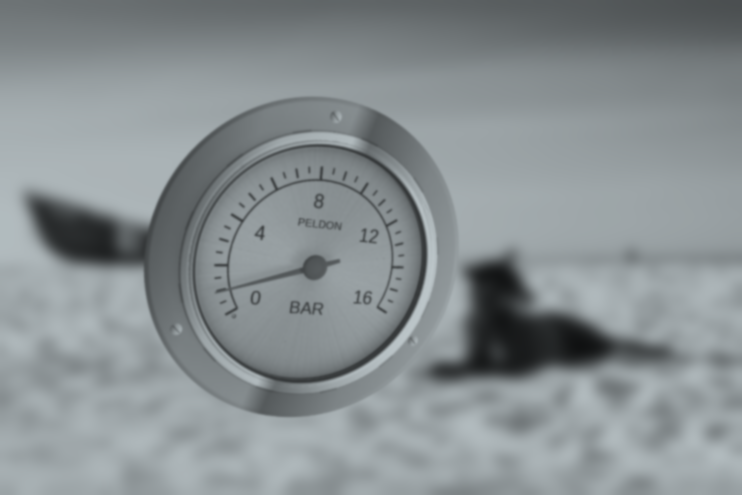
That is 1 bar
